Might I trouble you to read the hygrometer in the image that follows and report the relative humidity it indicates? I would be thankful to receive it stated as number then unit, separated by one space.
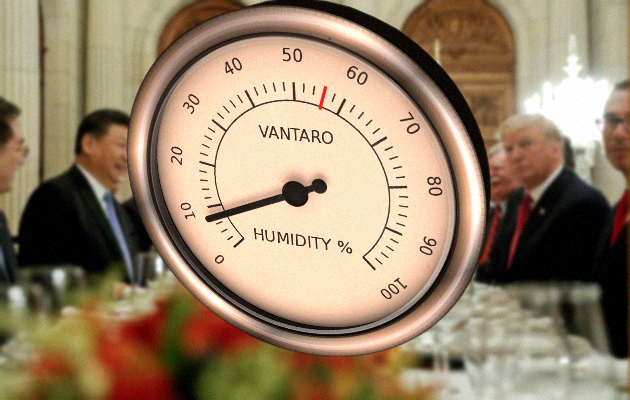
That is 8 %
